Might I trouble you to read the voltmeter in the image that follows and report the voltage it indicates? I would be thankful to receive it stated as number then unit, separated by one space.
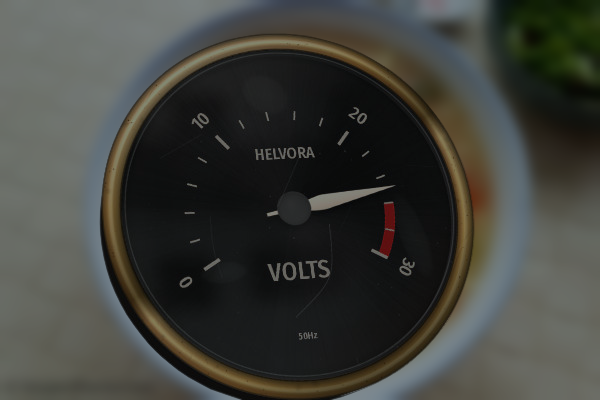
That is 25 V
